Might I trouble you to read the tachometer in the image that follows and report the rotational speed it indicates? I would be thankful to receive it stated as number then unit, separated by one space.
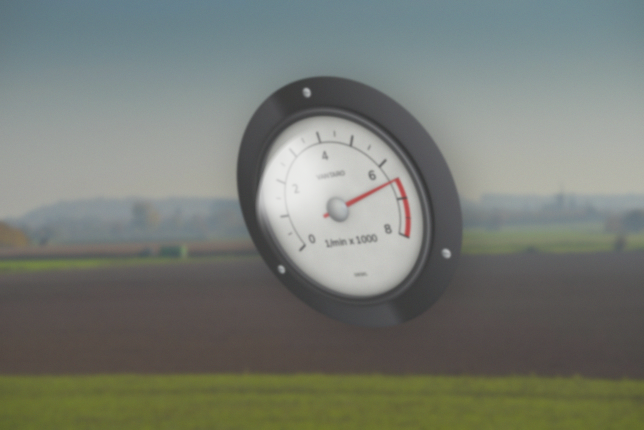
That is 6500 rpm
